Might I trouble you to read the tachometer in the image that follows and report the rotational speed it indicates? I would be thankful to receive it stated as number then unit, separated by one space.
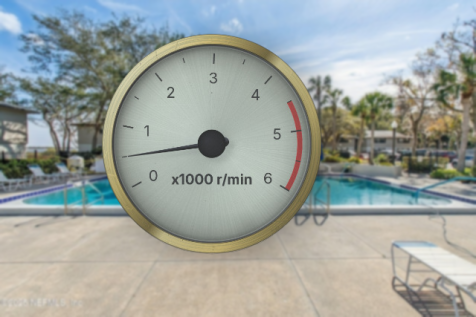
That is 500 rpm
